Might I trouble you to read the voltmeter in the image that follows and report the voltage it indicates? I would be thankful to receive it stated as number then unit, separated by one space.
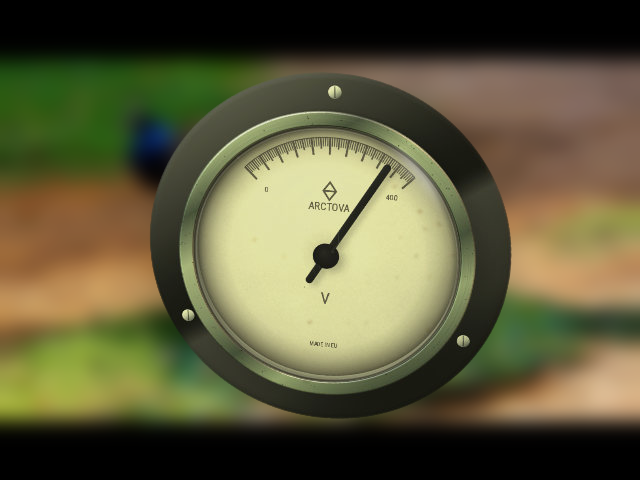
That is 340 V
